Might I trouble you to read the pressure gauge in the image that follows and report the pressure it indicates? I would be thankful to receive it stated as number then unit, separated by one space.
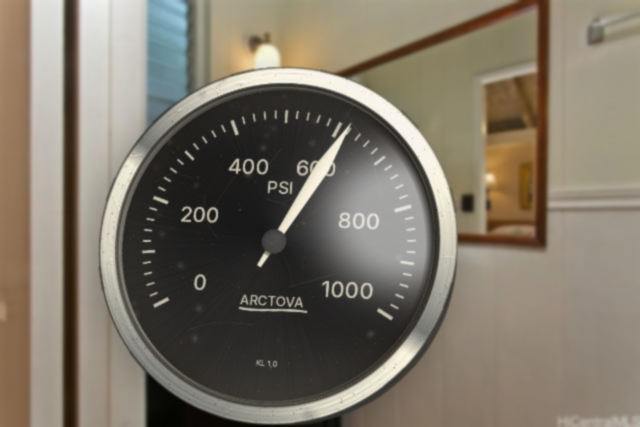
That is 620 psi
